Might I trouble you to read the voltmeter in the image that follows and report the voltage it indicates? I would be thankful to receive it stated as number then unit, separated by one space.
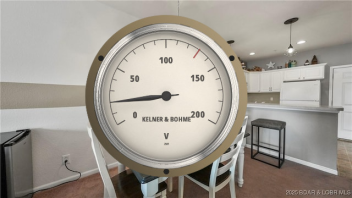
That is 20 V
